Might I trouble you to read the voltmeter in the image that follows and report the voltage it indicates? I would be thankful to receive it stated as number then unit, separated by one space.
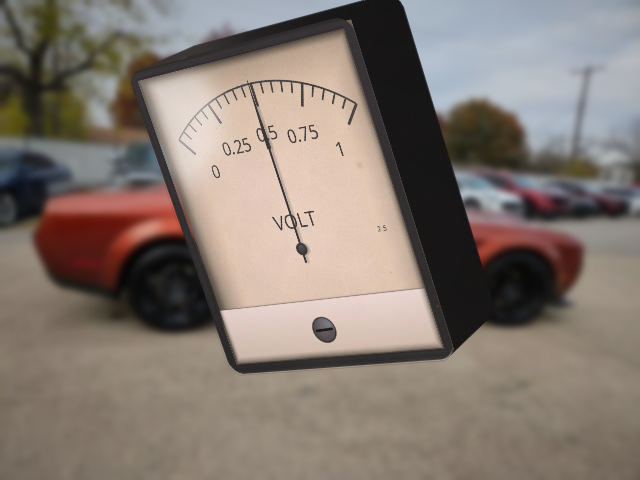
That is 0.5 V
